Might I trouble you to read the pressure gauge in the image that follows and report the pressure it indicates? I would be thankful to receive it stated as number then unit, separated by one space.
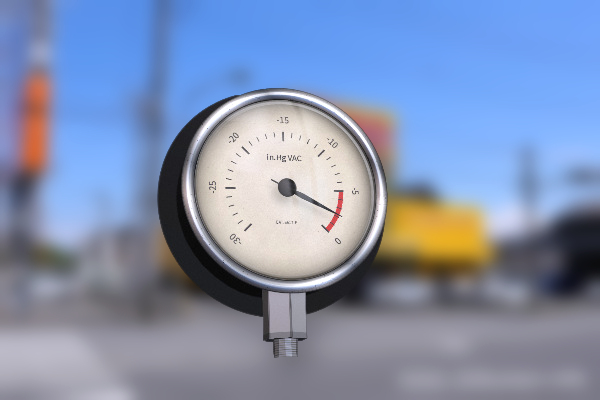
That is -2 inHg
